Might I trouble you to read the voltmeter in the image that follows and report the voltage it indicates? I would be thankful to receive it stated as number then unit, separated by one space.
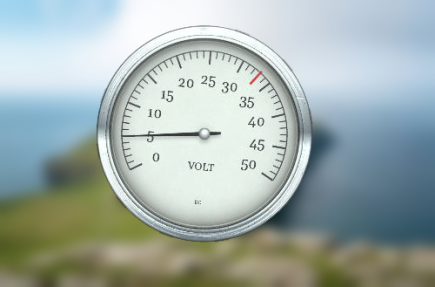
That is 5 V
